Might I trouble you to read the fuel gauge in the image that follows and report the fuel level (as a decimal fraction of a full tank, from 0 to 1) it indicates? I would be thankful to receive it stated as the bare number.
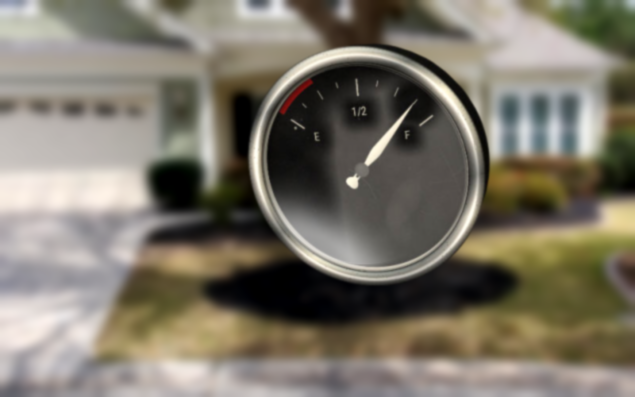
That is 0.875
